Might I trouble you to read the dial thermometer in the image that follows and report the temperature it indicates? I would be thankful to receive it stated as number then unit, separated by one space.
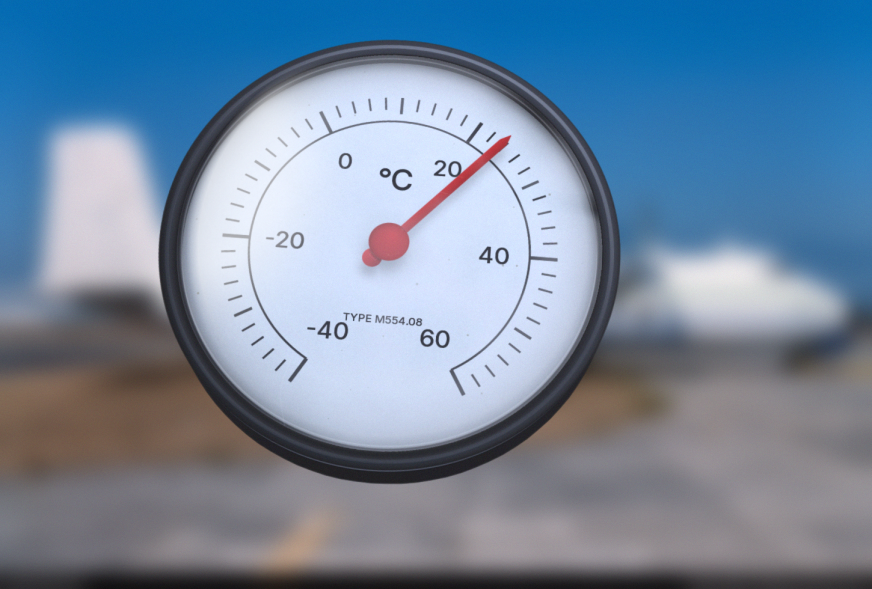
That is 24 °C
